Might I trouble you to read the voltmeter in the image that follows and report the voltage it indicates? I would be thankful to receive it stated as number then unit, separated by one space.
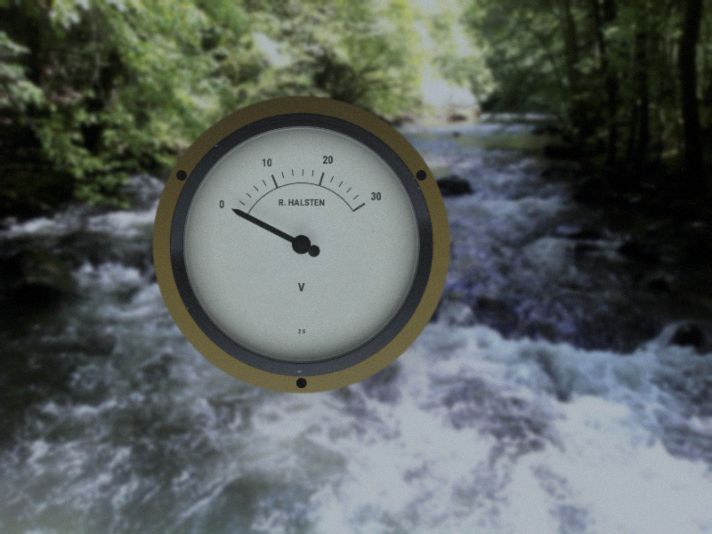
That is 0 V
